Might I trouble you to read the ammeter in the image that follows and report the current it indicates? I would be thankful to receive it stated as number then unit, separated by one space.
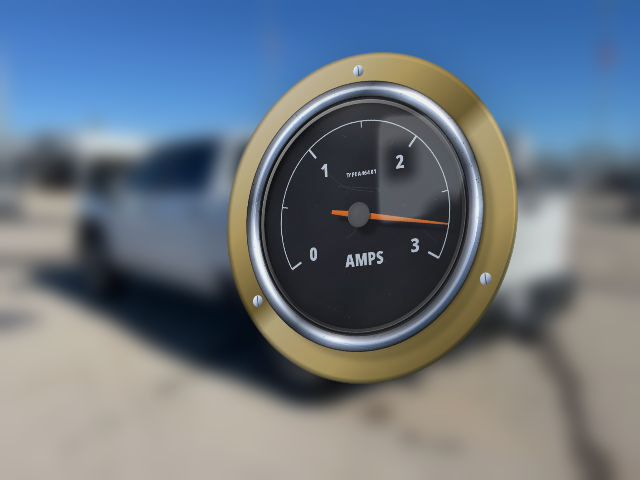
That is 2.75 A
